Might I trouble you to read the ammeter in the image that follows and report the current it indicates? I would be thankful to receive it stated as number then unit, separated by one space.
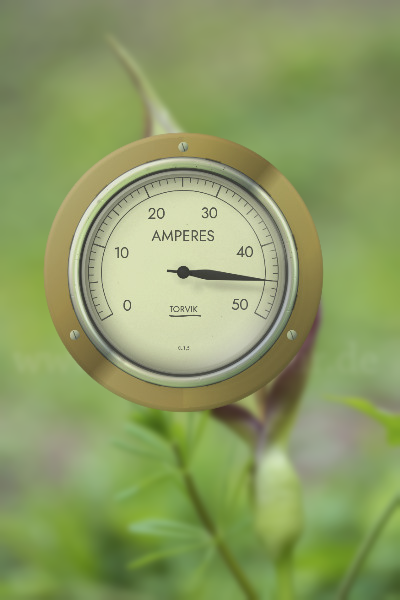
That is 45 A
